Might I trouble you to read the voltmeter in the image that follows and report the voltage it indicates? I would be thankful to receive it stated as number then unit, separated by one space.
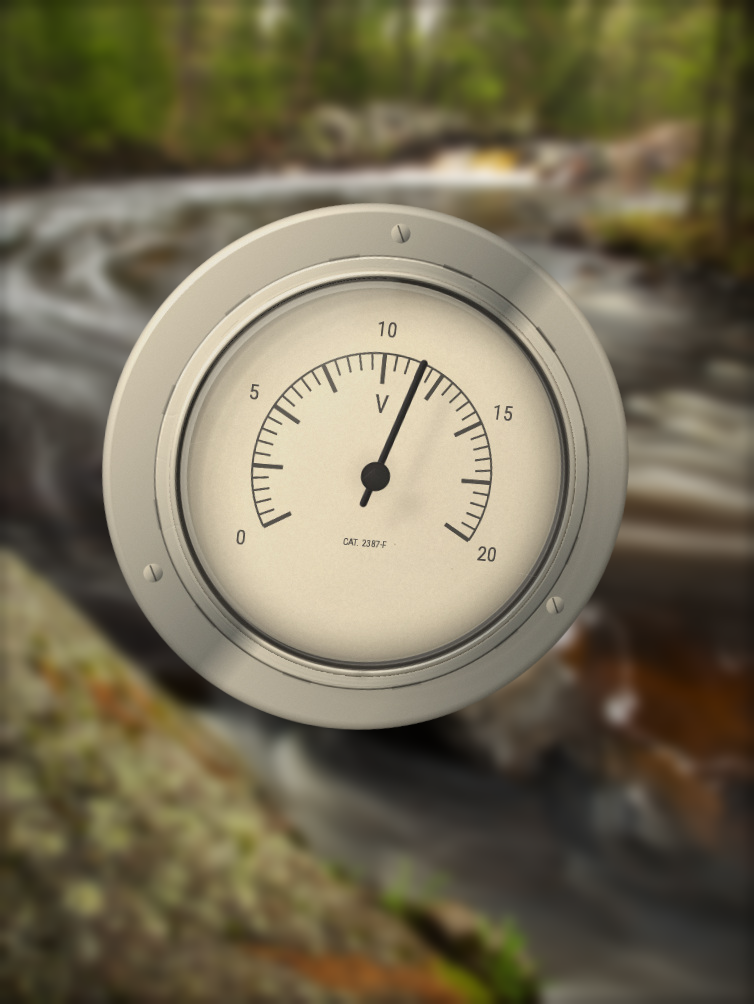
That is 11.5 V
